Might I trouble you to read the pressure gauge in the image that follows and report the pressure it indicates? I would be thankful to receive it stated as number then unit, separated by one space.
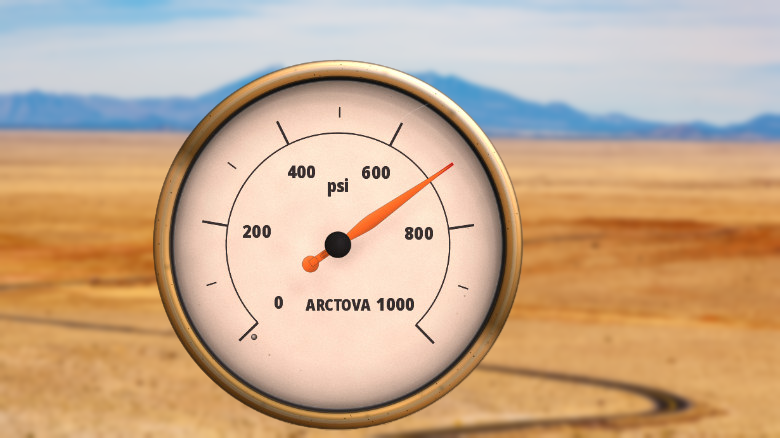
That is 700 psi
